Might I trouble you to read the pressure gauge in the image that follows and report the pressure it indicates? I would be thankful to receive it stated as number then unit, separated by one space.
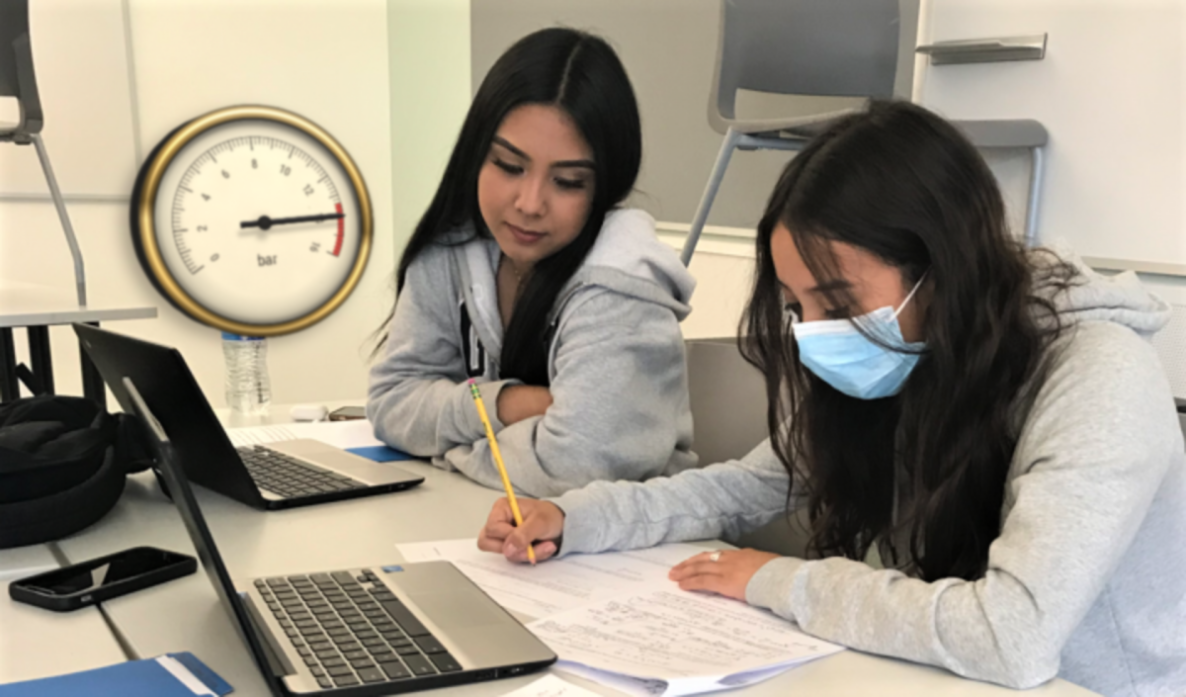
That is 14 bar
